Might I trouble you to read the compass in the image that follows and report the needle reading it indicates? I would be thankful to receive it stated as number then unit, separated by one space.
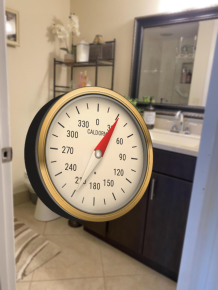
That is 30 °
